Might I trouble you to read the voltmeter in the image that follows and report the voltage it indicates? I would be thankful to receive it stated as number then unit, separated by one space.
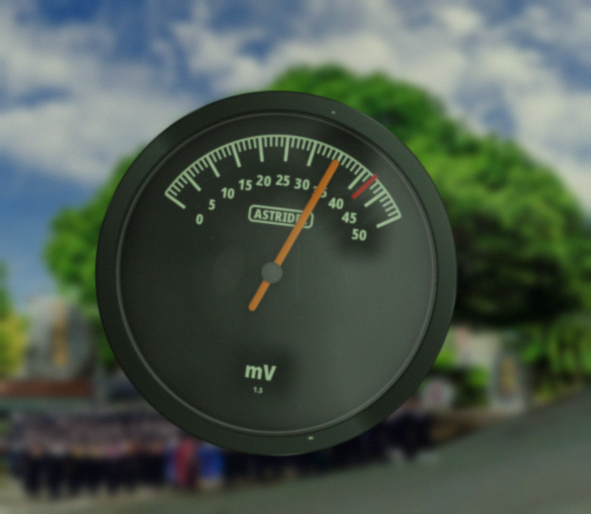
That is 35 mV
